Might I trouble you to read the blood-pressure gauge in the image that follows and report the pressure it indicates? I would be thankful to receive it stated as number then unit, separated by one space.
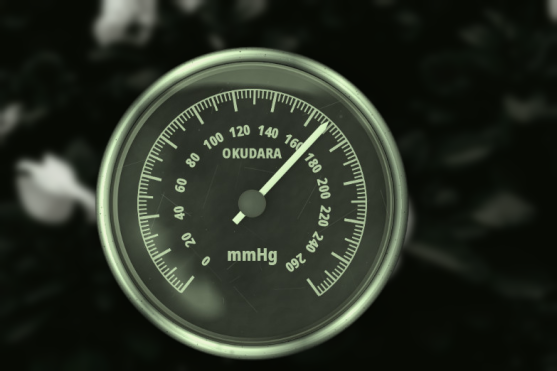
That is 168 mmHg
